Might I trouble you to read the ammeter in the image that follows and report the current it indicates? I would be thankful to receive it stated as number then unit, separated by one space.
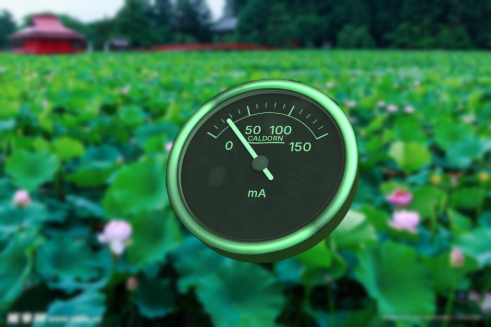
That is 25 mA
